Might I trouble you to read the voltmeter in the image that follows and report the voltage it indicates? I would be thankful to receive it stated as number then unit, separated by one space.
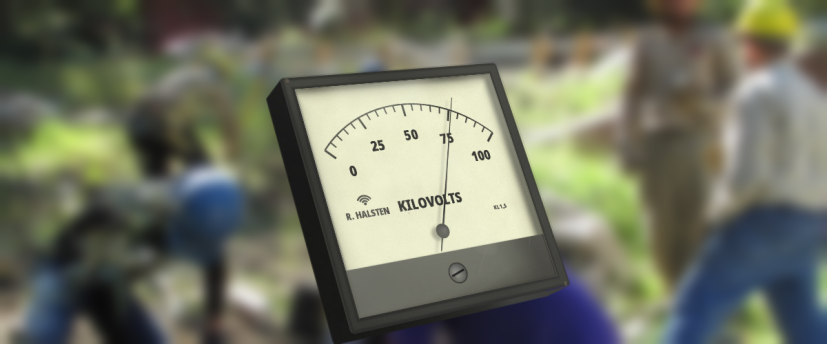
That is 75 kV
